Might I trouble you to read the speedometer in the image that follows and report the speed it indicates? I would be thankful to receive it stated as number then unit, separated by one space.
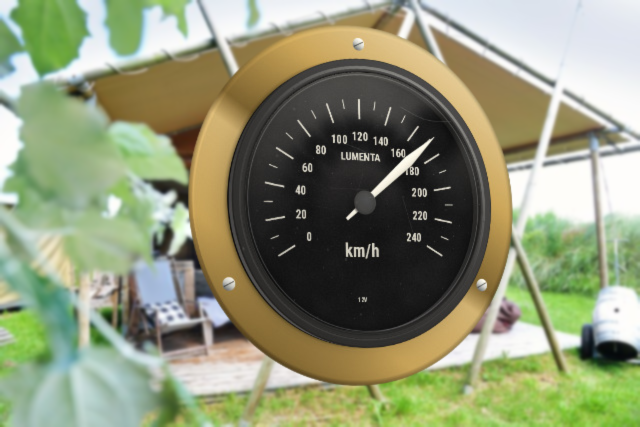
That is 170 km/h
